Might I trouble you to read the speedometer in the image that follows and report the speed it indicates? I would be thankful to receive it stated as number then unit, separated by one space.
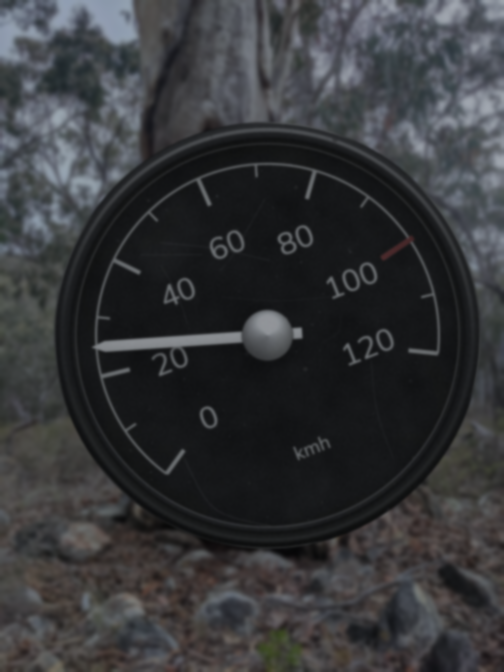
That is 25 km/h
